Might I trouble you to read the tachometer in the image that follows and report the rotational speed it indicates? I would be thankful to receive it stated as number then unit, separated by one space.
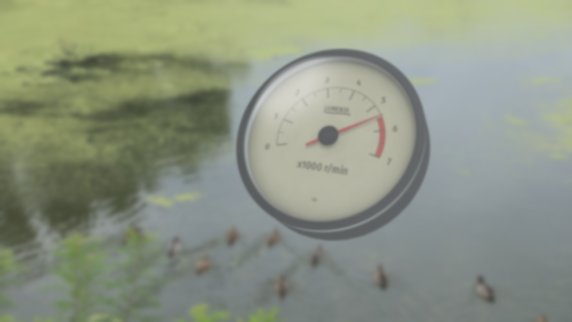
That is 5500 rpm
